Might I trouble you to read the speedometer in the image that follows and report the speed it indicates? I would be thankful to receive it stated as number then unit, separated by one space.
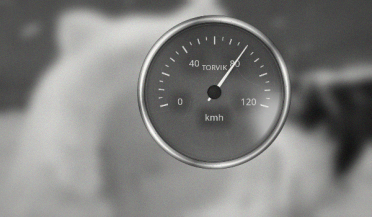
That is 80 km/h
